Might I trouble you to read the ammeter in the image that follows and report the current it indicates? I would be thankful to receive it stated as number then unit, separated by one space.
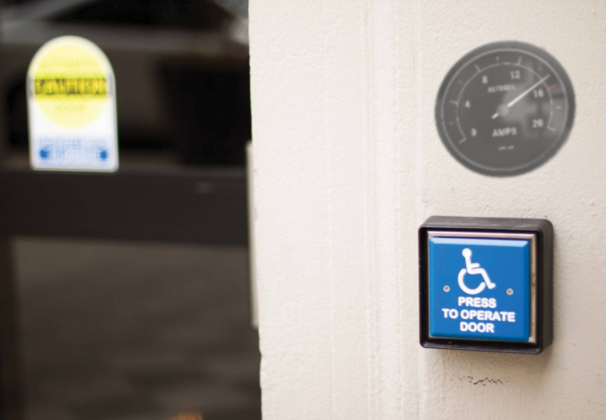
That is 15 A
